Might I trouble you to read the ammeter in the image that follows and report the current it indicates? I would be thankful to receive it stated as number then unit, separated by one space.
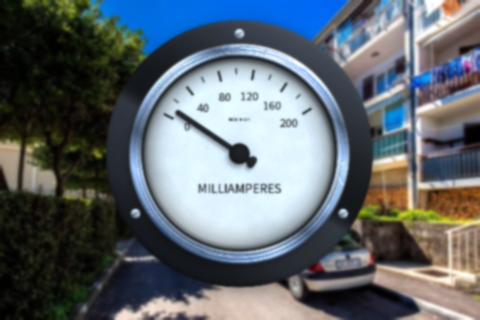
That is 10 mA
